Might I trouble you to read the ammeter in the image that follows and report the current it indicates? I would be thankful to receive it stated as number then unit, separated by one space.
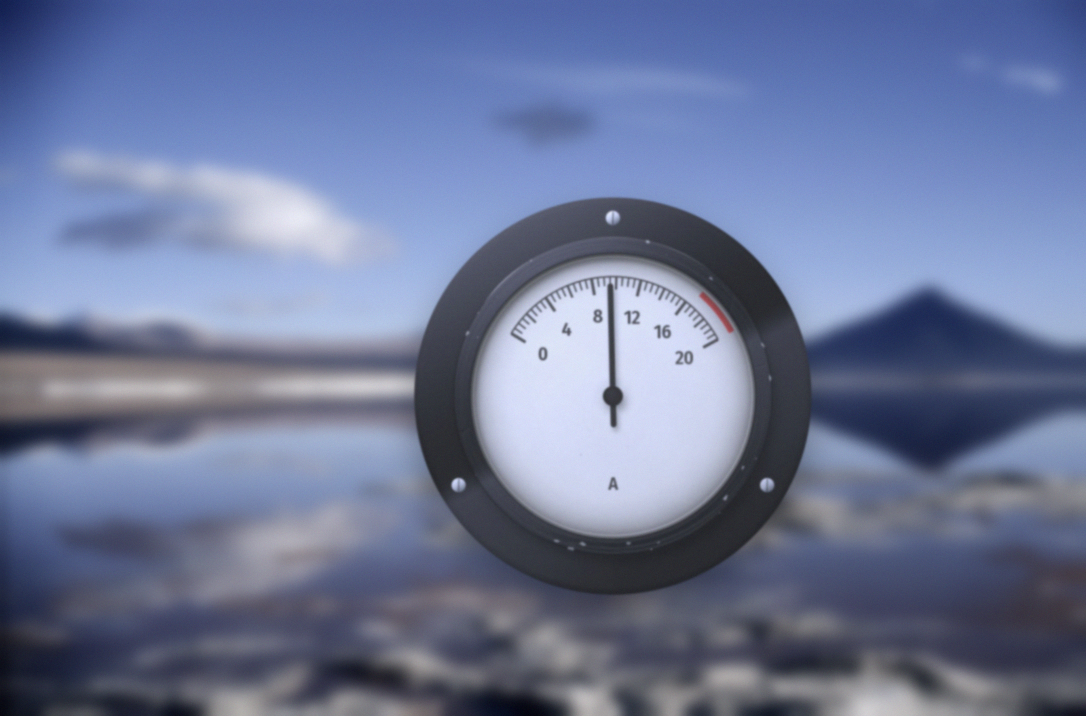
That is 9.5 A
